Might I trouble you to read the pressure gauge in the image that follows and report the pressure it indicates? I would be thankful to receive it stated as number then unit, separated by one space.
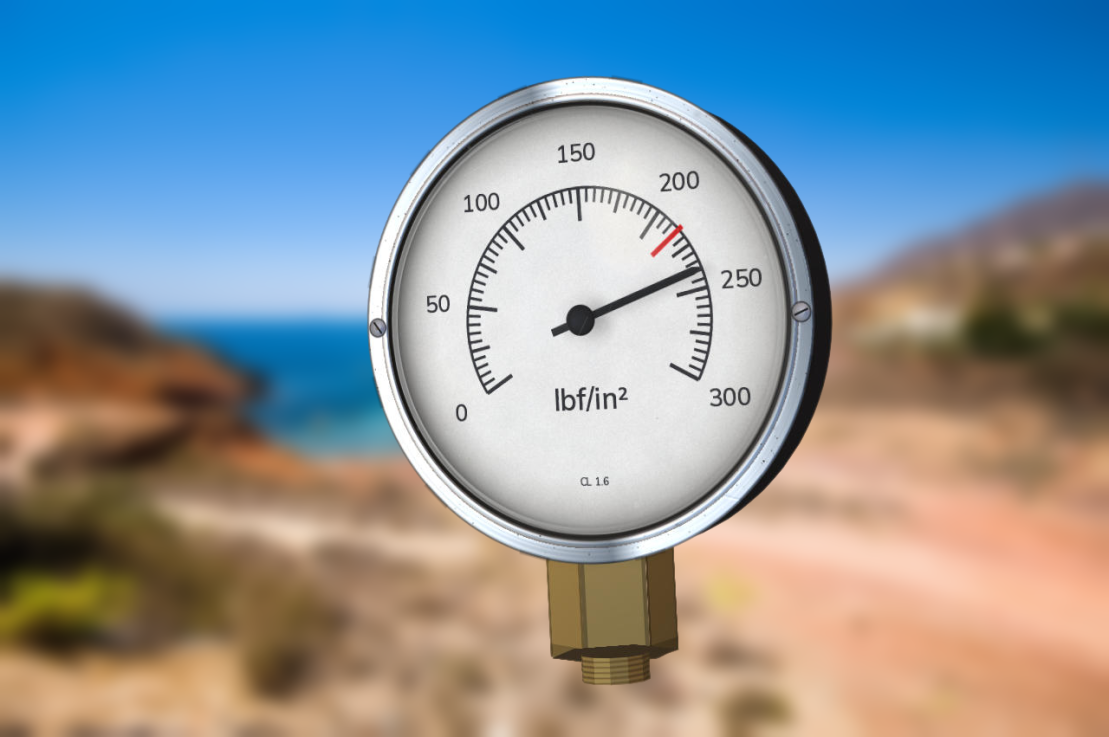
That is 240 psi
